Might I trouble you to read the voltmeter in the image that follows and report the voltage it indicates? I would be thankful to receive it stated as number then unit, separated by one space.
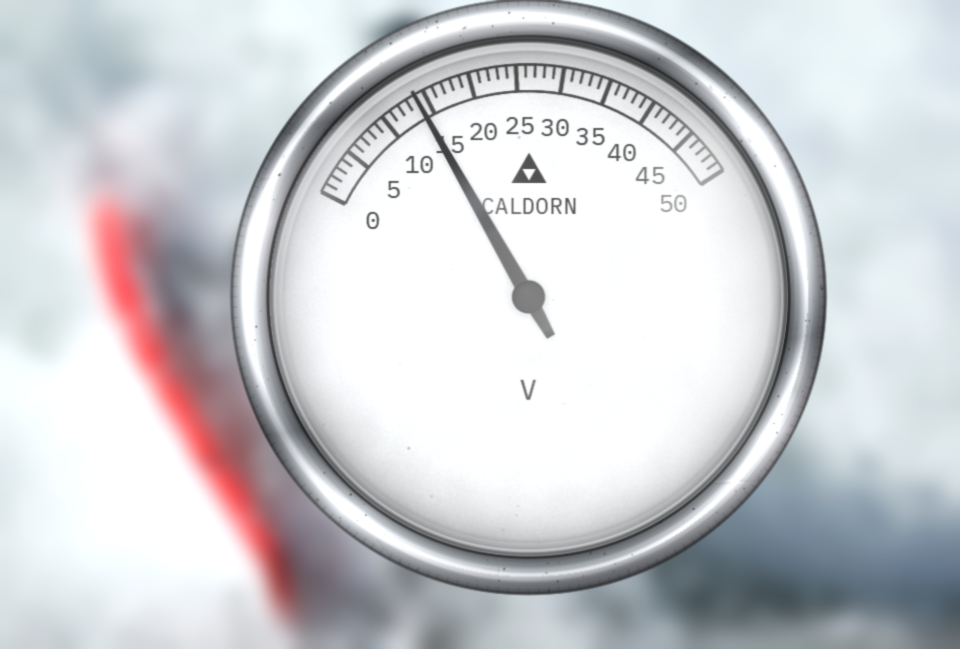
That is 14 V
